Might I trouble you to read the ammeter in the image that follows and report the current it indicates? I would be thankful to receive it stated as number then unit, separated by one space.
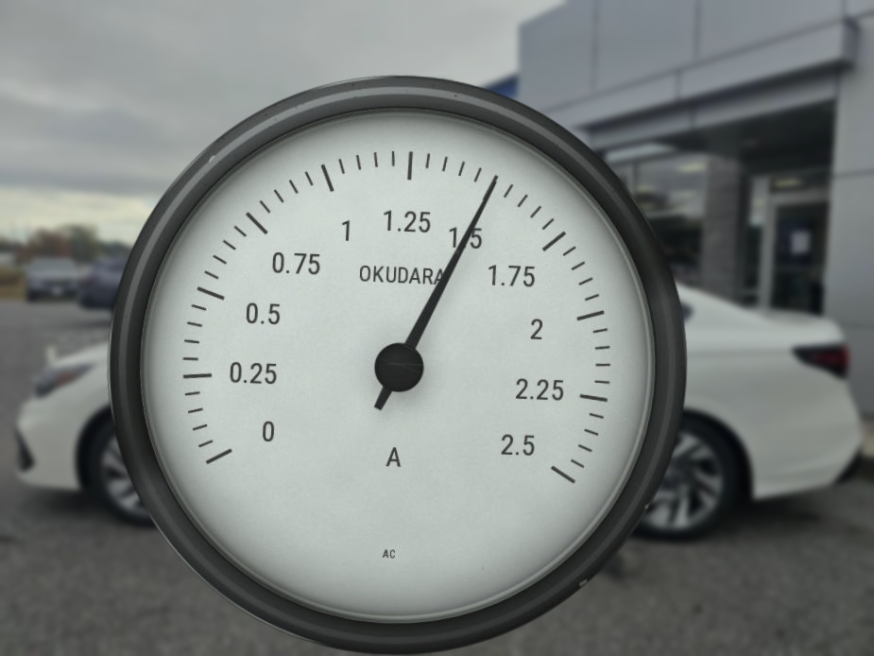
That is 1.5 A
